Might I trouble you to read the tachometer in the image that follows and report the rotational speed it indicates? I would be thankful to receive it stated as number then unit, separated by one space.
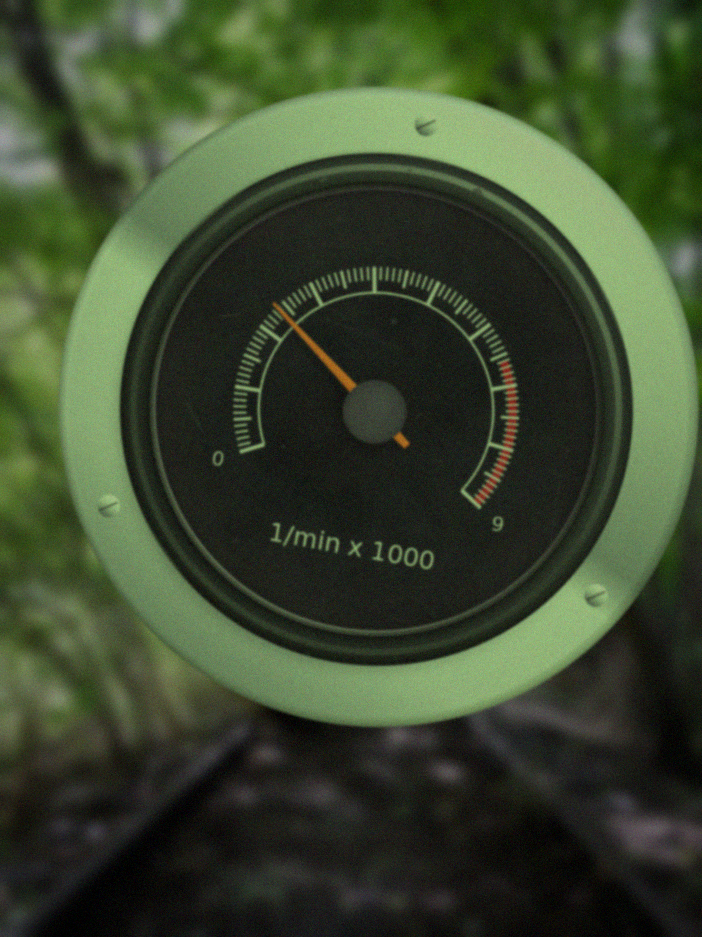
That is 2400 rpm
